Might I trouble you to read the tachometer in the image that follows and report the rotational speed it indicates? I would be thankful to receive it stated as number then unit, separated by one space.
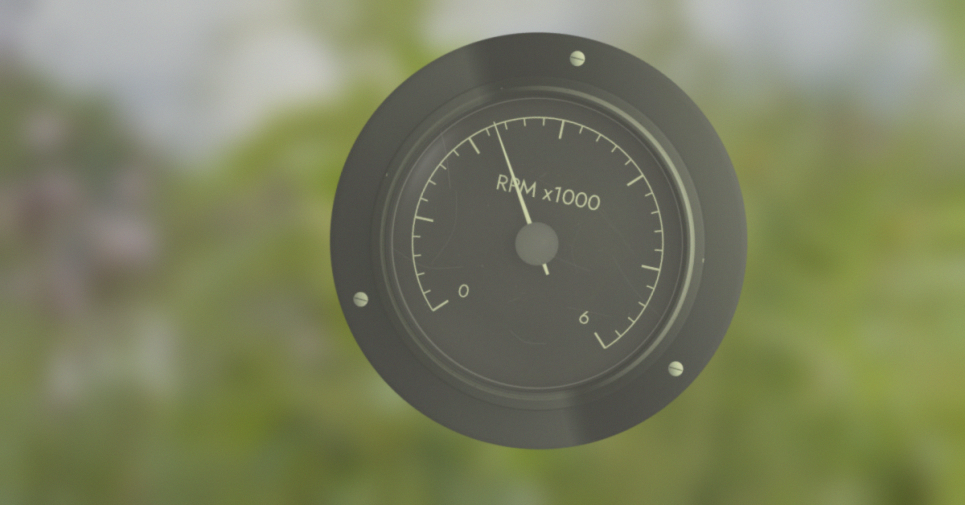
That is 2300 rpm
